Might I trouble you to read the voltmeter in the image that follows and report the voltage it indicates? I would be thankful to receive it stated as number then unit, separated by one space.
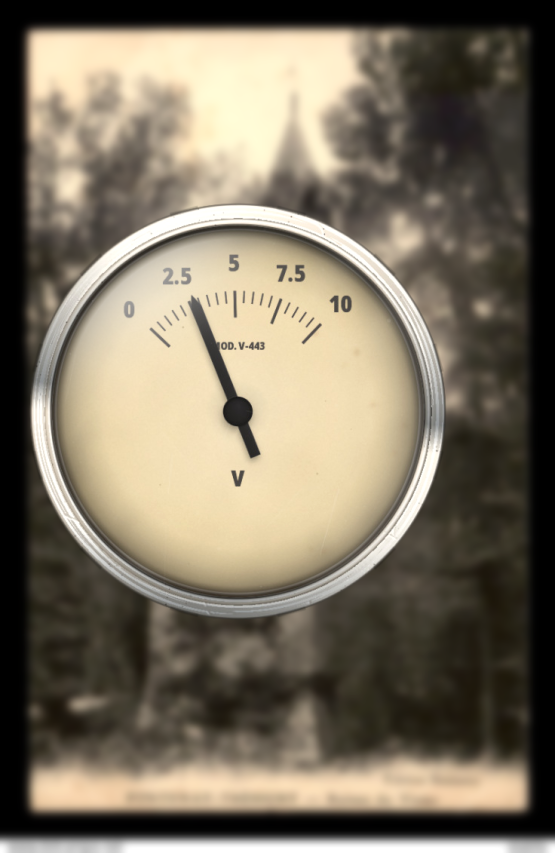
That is 2.75 V
